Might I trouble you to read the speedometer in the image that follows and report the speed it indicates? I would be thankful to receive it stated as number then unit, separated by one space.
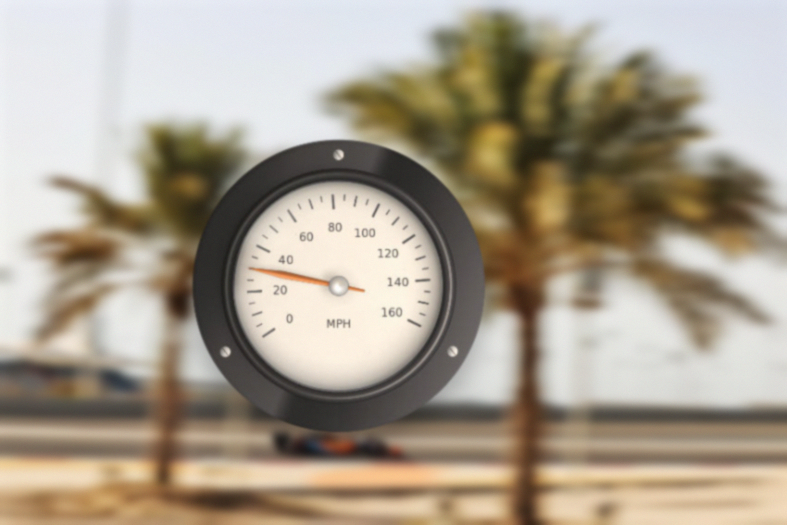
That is 30 mph
